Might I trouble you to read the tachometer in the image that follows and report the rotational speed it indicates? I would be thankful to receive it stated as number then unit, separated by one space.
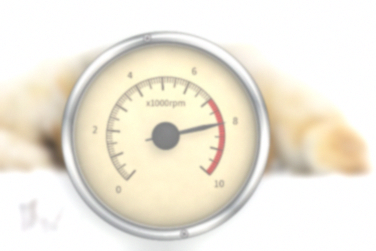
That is 8000 rpm
